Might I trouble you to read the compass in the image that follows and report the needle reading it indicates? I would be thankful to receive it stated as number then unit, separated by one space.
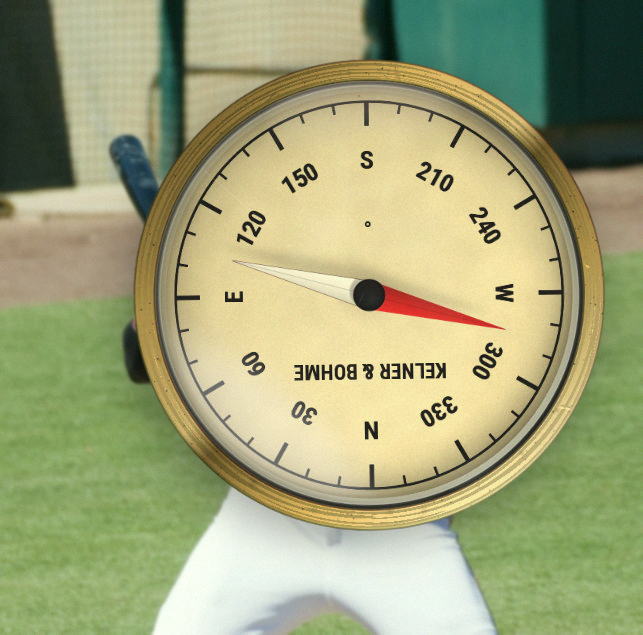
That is 285 °
